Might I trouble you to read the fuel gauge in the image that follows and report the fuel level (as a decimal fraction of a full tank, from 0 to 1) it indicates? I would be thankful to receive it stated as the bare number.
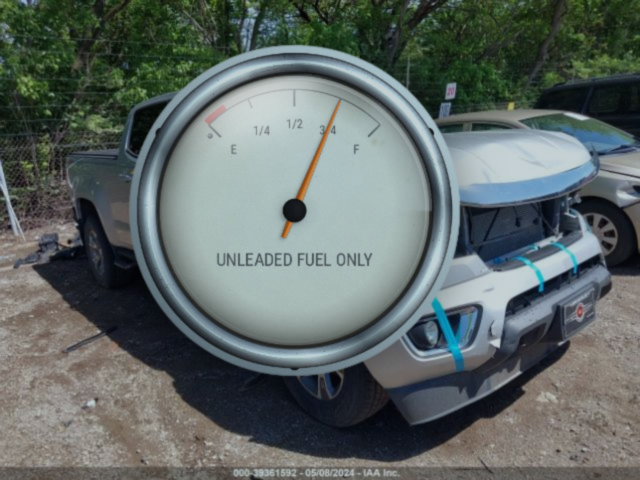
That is 0.75
